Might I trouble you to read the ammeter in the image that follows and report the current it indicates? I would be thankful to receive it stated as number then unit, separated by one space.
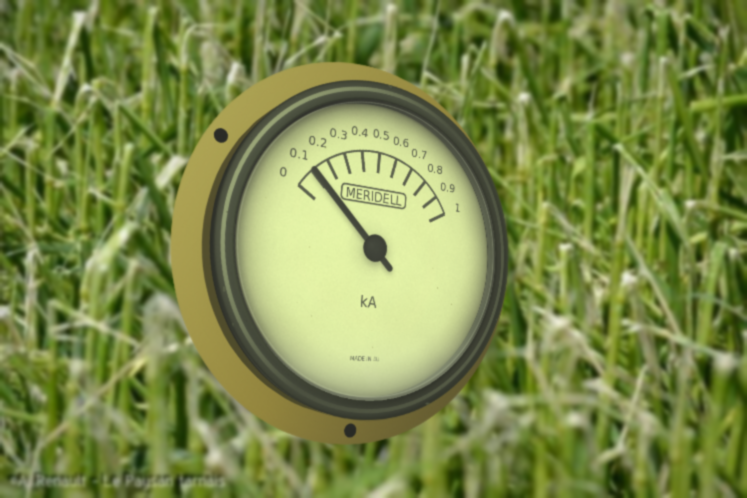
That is 0.1 kA
